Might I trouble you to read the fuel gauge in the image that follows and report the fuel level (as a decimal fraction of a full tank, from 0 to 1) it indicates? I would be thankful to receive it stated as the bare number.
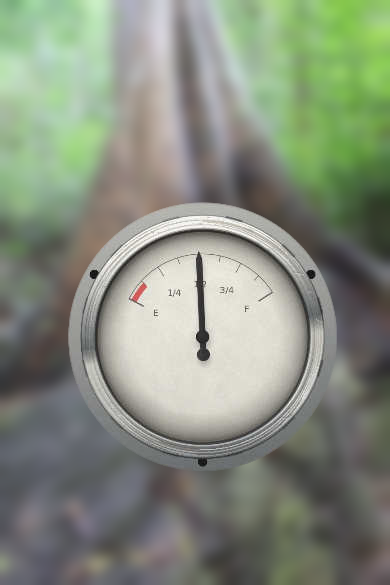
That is 0.5
